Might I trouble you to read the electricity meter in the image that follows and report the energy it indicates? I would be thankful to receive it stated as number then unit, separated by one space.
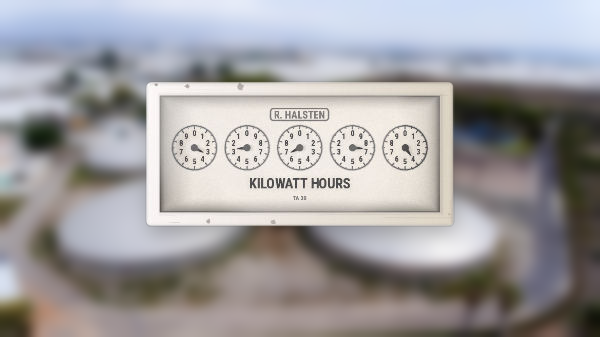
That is 32674 kWh
